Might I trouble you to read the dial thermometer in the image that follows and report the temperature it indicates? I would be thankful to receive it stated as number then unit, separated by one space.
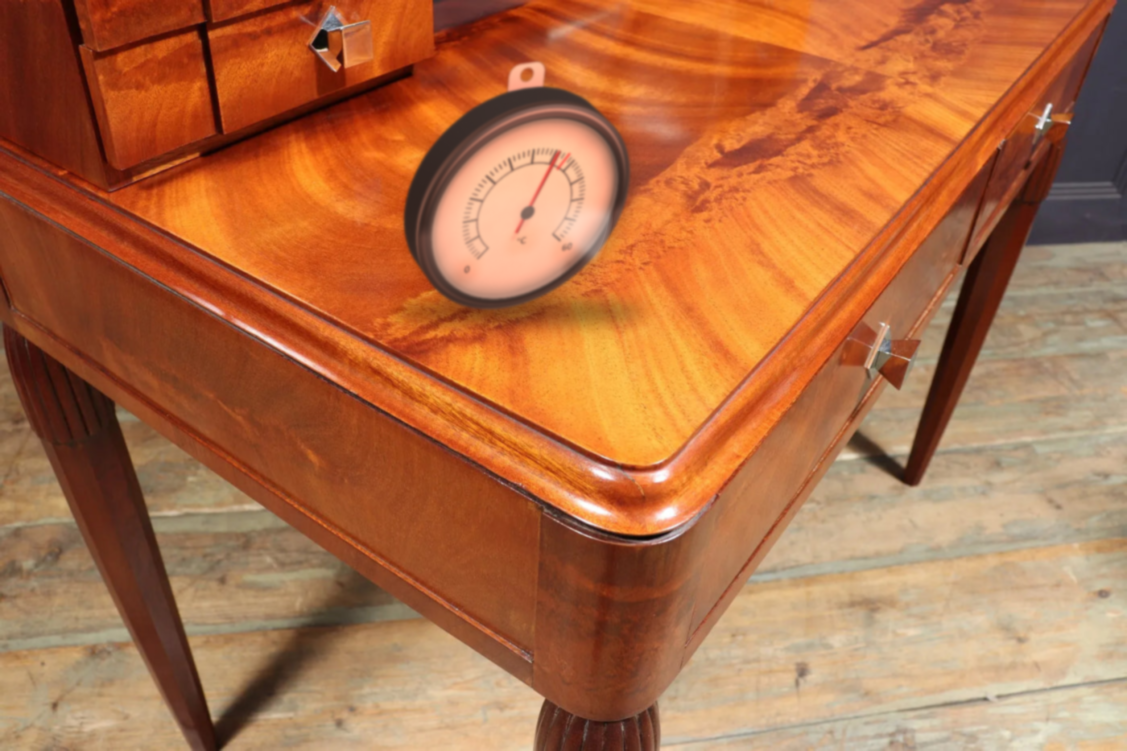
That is 35 °C
